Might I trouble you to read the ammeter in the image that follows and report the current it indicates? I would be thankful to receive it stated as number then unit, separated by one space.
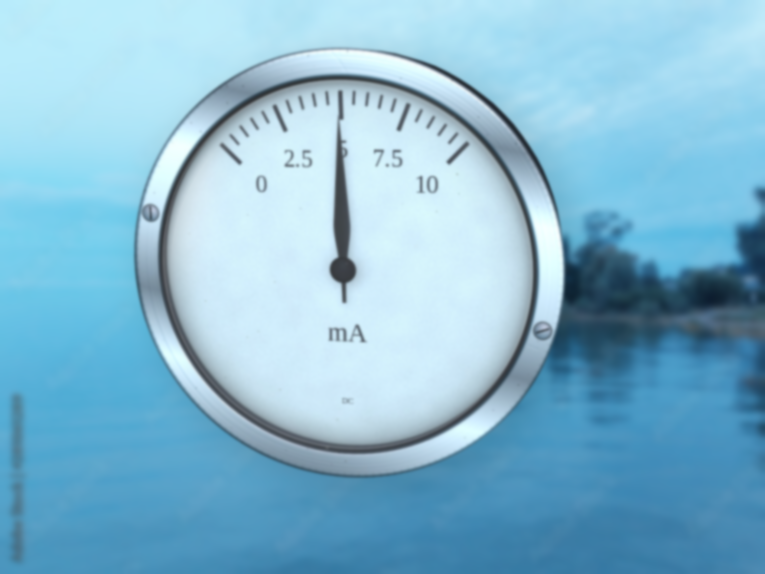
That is 5 mA
